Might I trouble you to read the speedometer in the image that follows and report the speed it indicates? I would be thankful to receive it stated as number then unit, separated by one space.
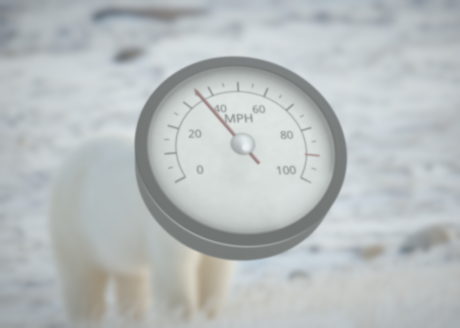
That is 35 mph
